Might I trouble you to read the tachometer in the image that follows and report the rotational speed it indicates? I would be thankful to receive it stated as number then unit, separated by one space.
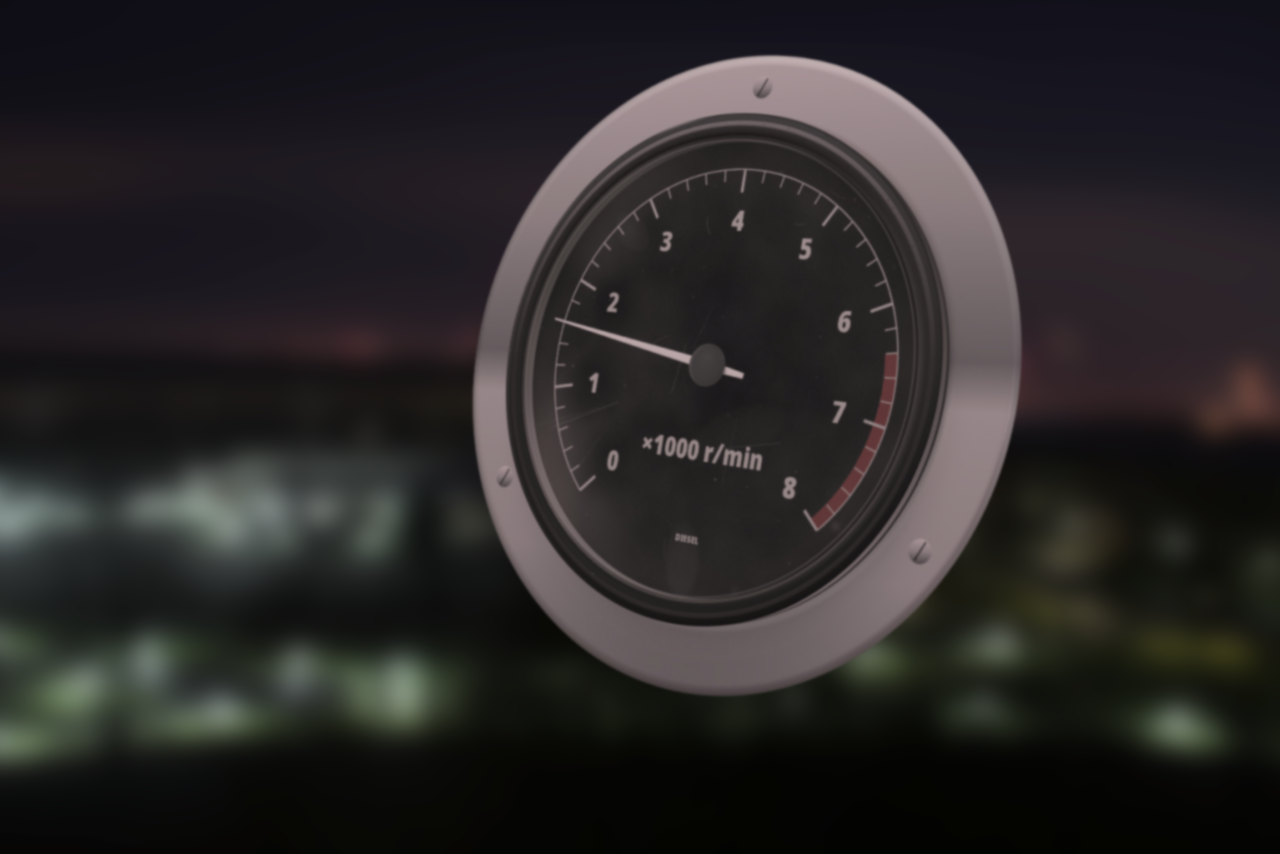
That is 1600 rpm
